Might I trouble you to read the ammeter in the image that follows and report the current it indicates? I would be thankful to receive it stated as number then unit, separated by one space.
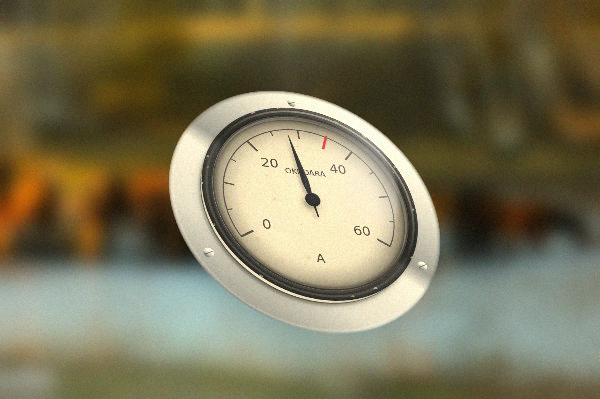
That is 27.5 A
